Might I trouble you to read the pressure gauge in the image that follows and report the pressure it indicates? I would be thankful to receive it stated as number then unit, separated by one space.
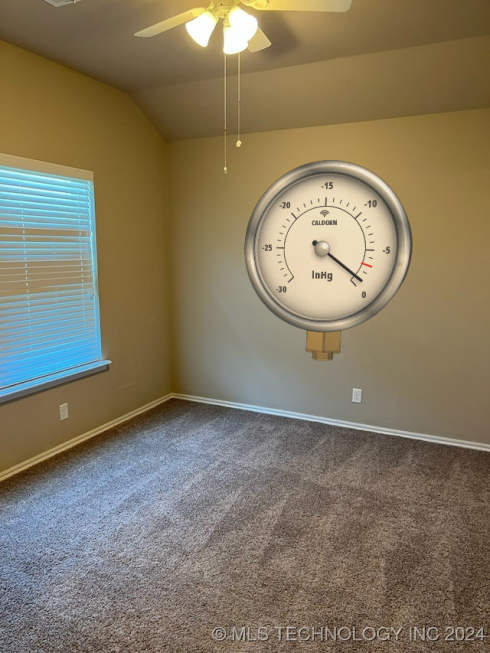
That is -1 inHg
